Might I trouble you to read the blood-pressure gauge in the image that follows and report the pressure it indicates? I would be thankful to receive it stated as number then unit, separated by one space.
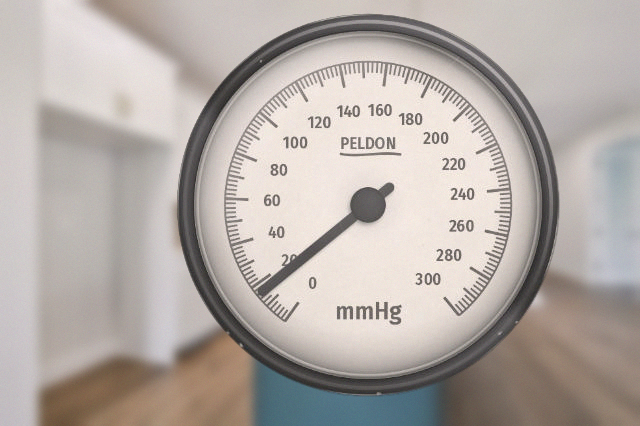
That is 16 mmHg
